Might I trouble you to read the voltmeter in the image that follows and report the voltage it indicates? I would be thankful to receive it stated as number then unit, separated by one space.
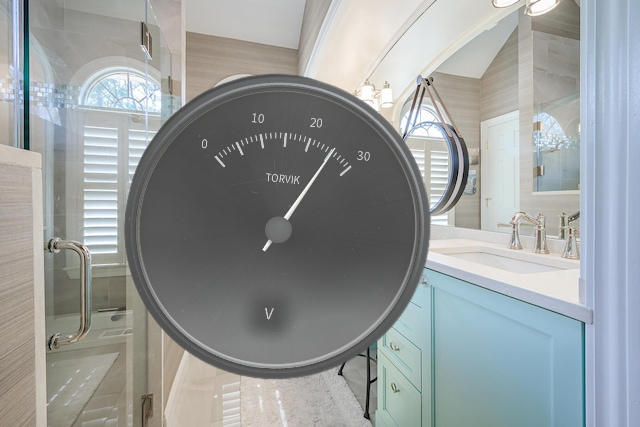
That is 25 V
